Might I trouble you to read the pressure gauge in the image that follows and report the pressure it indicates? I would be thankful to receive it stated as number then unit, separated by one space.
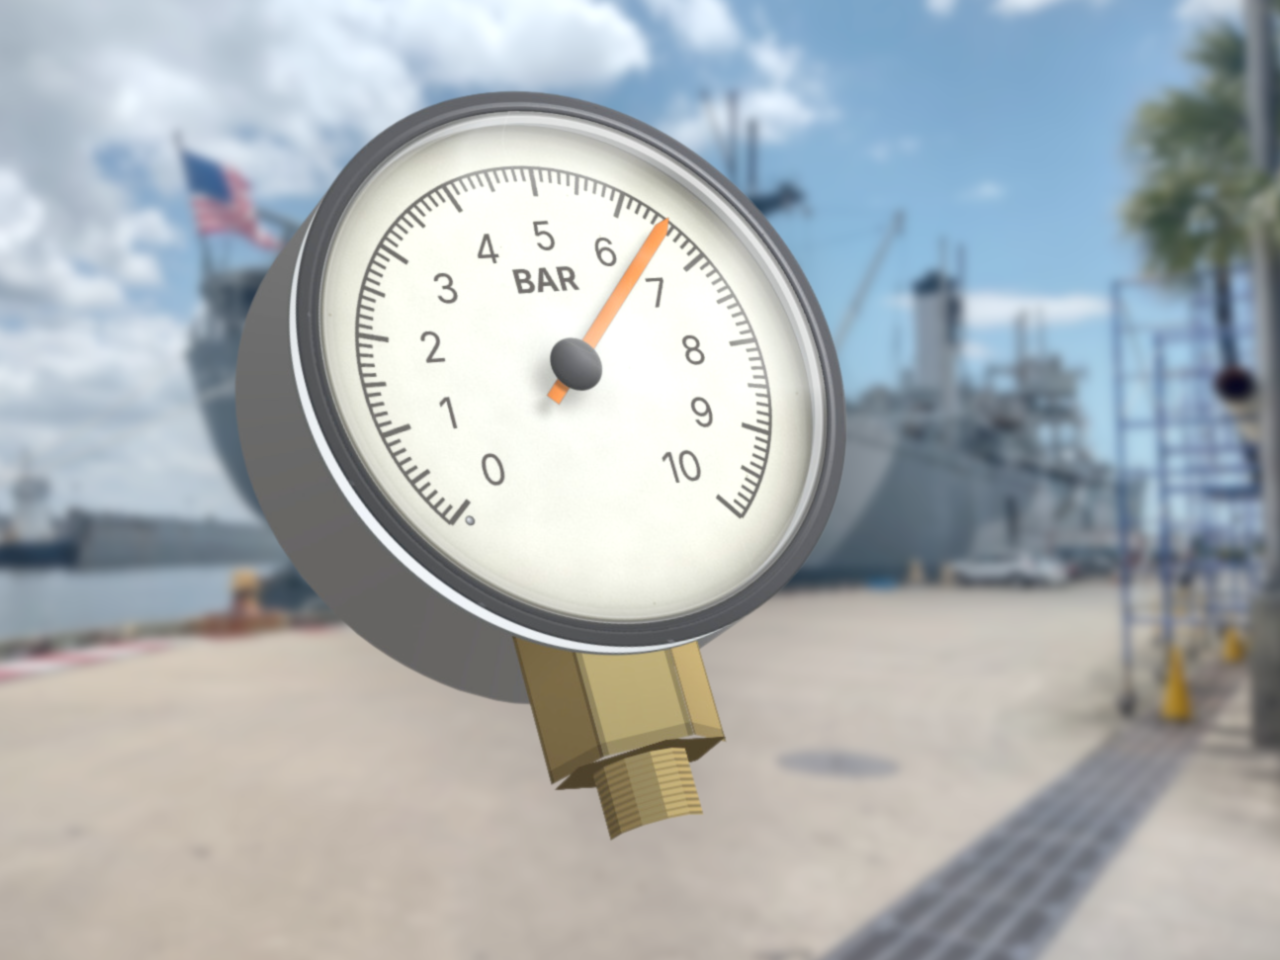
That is 6.5 bar
